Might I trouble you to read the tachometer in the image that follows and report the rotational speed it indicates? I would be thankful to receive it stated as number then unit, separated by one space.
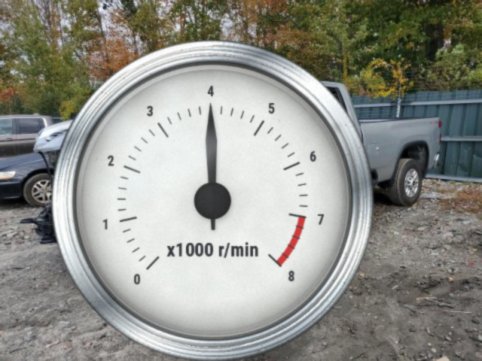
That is 4000 rpm
